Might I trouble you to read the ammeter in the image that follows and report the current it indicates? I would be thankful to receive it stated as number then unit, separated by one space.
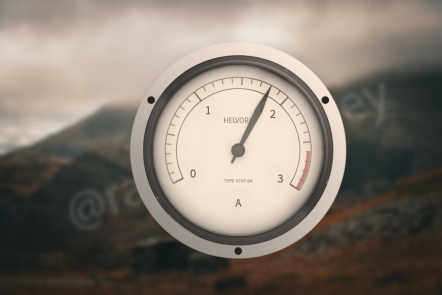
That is 1.8 A
